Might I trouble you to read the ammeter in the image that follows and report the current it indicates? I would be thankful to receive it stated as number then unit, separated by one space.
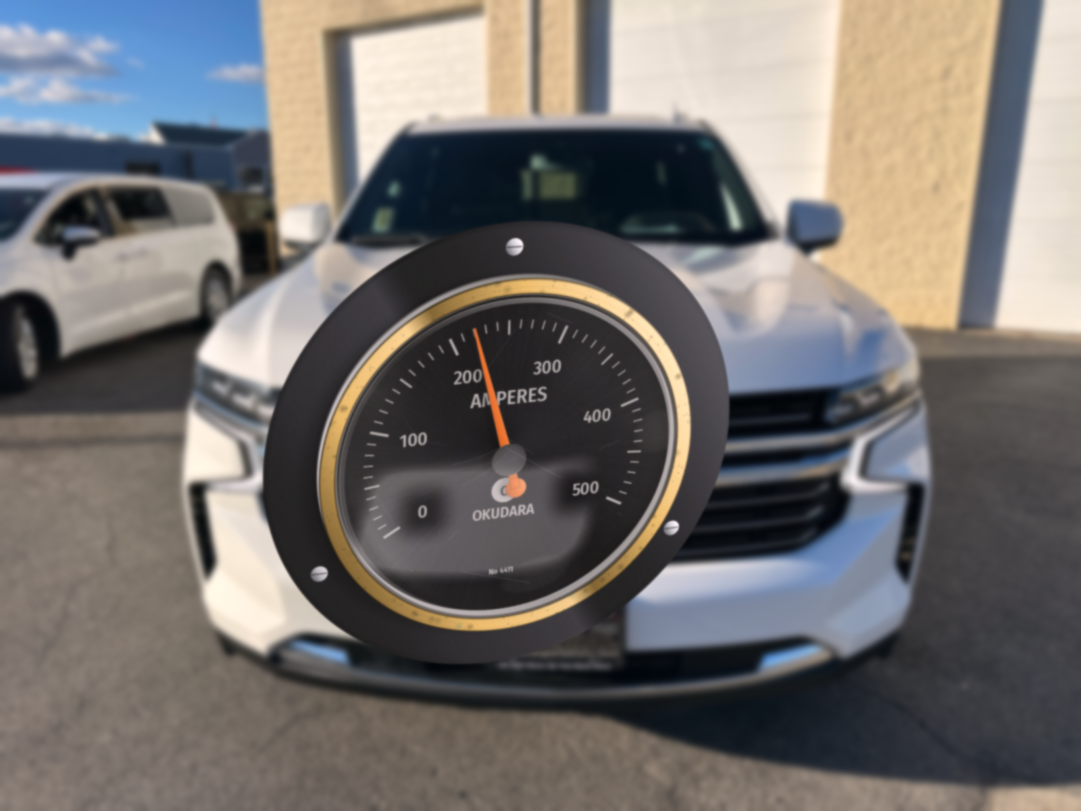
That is 220 A
